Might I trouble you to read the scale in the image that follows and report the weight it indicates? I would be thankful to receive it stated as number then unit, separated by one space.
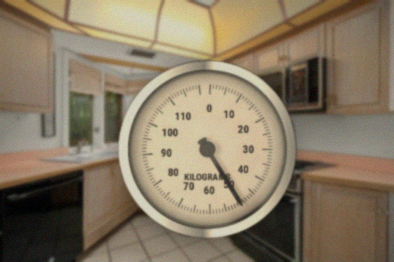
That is 50 kg
